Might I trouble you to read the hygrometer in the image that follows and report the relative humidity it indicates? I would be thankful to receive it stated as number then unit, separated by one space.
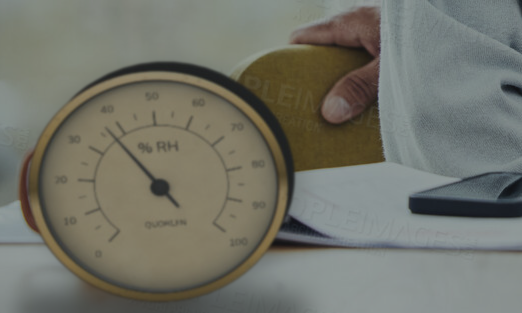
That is 37.5 %
